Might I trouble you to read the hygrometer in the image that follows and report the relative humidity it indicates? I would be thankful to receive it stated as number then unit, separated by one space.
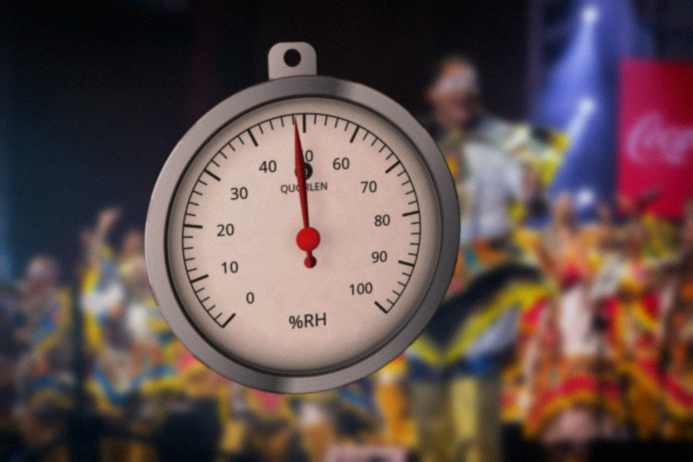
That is 48 %
